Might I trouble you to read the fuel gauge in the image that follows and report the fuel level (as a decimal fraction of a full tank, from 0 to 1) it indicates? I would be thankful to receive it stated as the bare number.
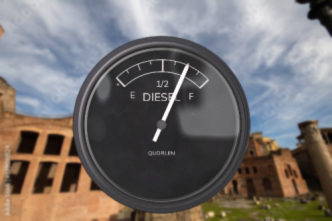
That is 0.75
